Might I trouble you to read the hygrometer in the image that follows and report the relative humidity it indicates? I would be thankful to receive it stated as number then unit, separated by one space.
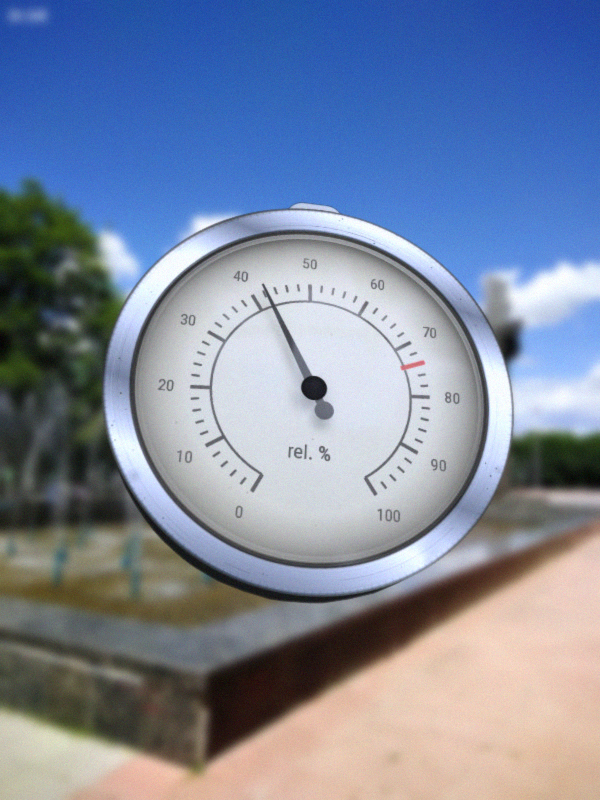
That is 42 %
